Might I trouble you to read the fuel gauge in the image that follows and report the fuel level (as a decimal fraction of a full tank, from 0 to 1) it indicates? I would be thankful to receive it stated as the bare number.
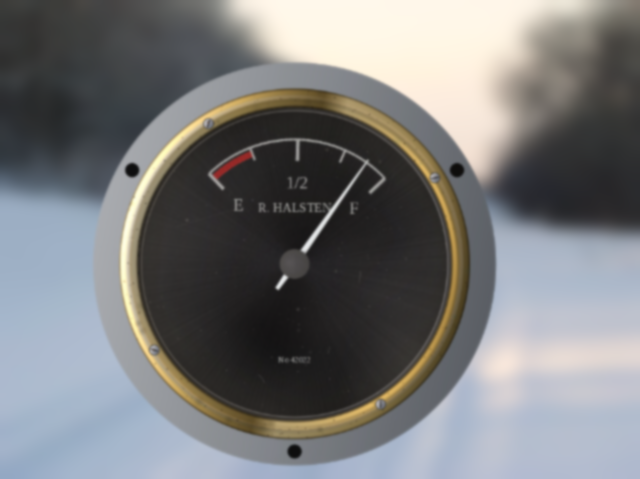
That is 0.875
